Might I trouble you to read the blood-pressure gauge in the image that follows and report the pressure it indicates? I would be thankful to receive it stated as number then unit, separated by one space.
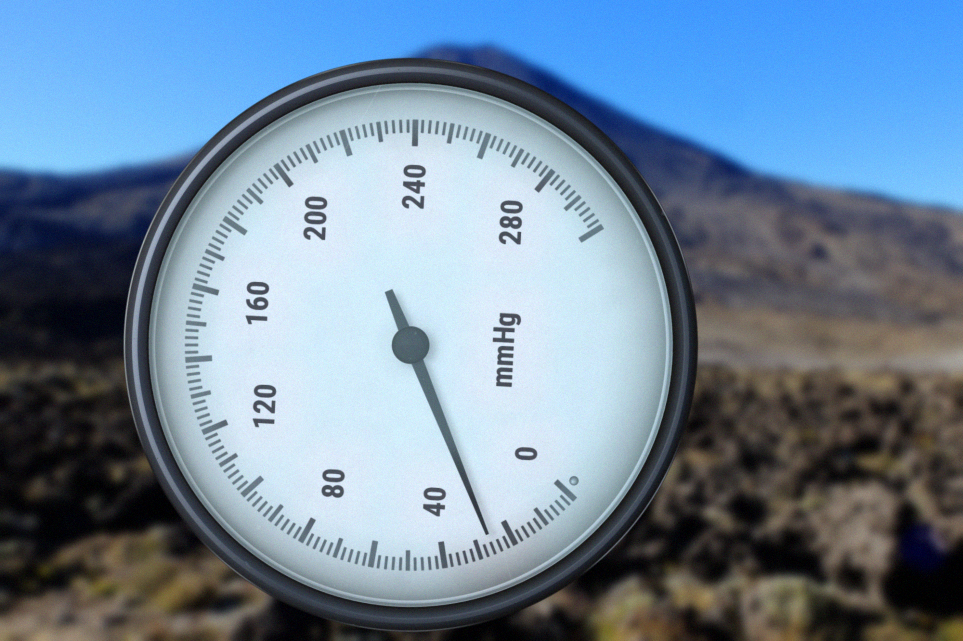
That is 26 mmHg
